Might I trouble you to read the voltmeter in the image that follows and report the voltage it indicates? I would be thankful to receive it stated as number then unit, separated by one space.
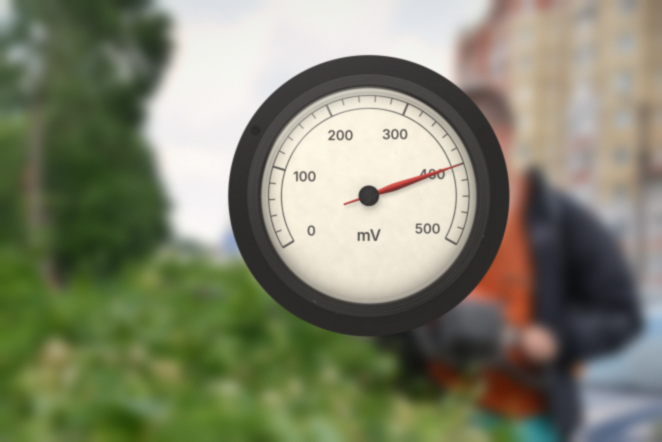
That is 400 mV
